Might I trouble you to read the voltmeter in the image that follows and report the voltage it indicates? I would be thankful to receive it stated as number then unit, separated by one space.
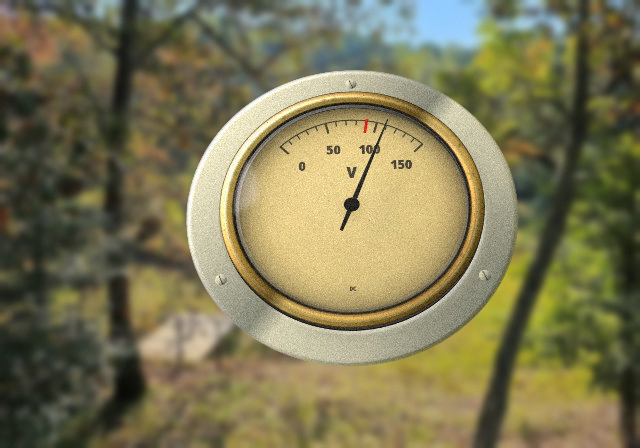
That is 110 V
